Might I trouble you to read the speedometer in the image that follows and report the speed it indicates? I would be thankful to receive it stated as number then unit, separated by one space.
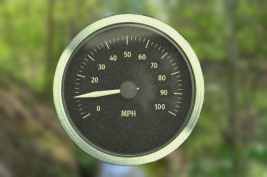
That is 10 mph
